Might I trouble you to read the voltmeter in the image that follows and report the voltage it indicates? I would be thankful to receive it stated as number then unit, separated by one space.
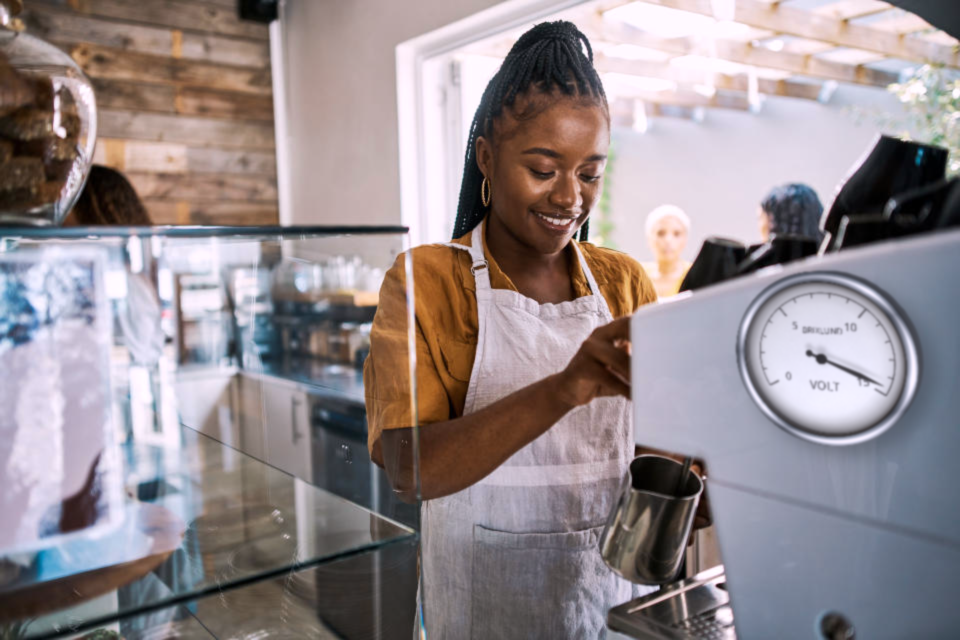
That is 14.5 V
